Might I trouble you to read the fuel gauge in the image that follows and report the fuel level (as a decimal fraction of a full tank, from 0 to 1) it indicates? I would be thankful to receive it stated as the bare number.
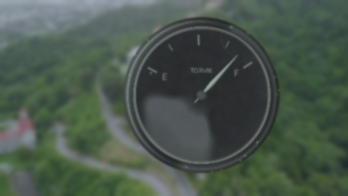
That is 0.875
